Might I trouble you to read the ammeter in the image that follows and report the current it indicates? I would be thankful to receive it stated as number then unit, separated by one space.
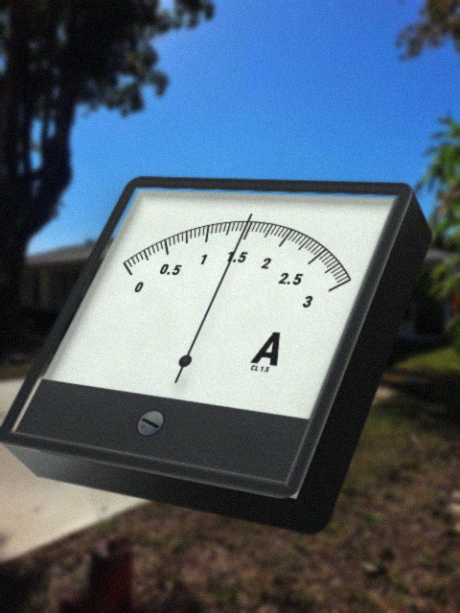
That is 1.5 A
